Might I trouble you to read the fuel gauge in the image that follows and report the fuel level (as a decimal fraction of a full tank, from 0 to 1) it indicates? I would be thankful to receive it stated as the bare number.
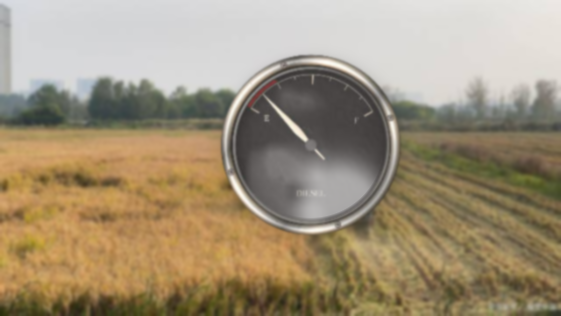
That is 0.125
